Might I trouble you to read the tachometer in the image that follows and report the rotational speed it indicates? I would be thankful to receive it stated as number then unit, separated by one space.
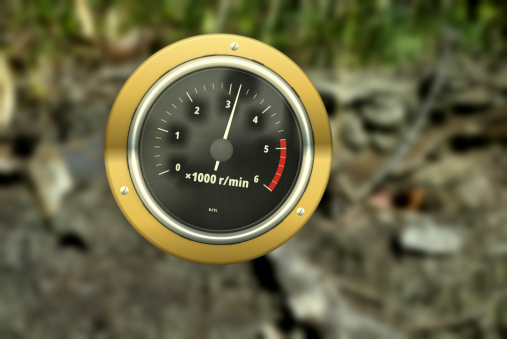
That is 3200 rpm
